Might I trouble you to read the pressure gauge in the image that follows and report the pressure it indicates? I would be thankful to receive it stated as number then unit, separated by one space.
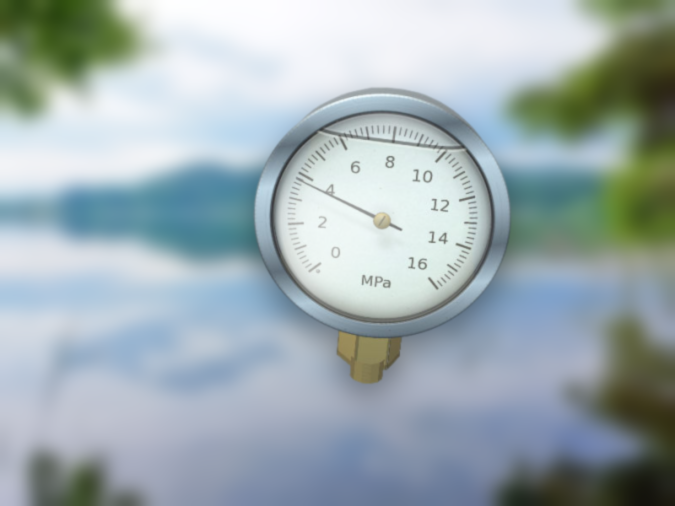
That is 3.8 MPa
